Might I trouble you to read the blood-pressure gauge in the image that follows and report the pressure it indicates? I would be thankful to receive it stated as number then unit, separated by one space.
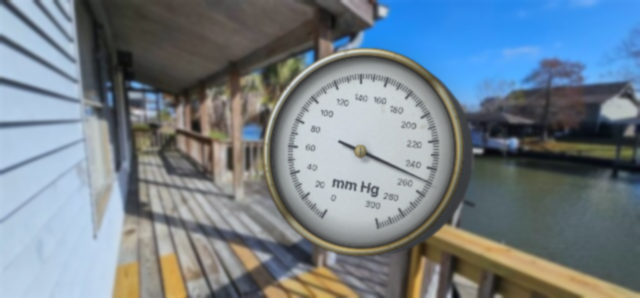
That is 250 mmHg
